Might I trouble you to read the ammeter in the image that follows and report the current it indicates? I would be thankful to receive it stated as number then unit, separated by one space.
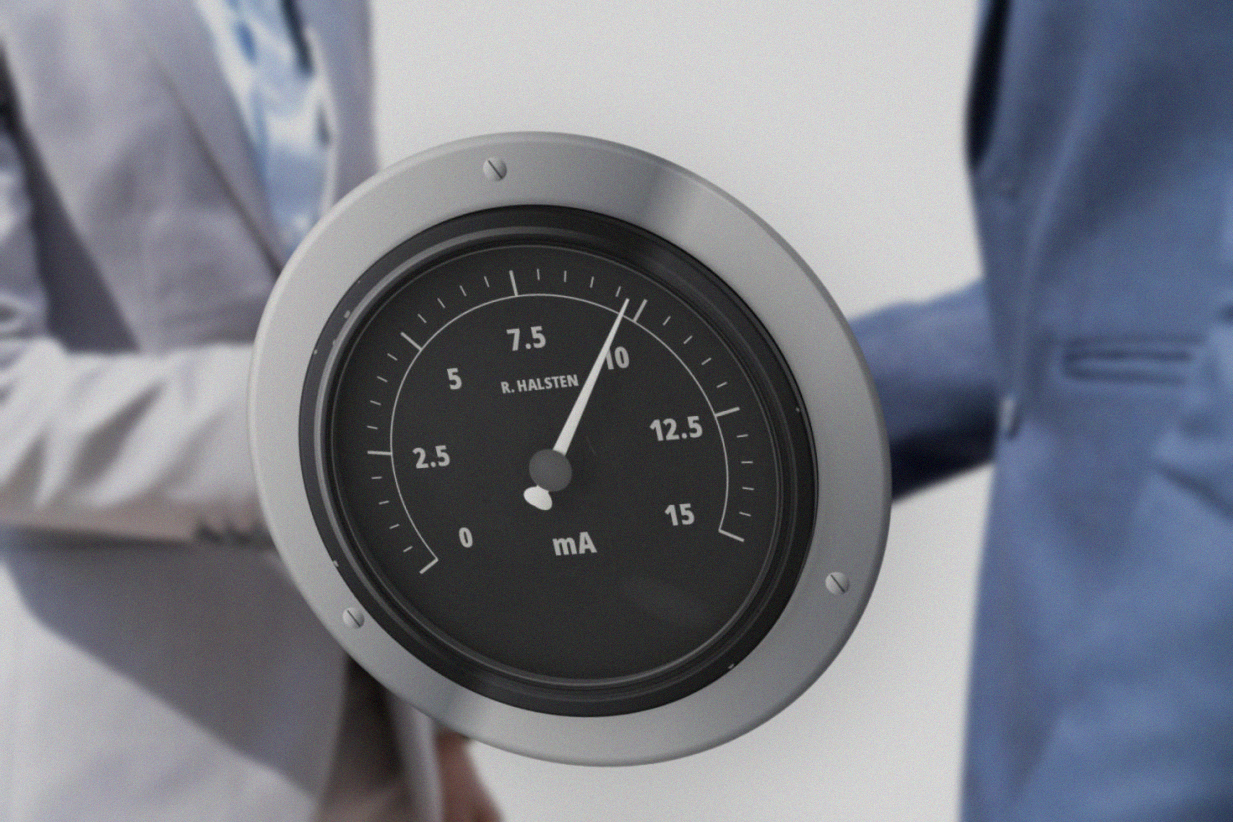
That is 9.75 mA
